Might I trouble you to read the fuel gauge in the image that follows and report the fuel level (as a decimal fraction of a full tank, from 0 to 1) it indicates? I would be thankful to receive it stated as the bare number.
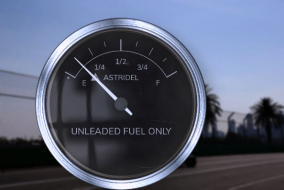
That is 0.125
